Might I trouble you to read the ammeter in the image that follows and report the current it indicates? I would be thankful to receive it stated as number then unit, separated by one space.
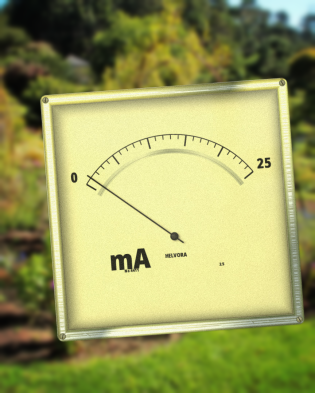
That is 1 mA
